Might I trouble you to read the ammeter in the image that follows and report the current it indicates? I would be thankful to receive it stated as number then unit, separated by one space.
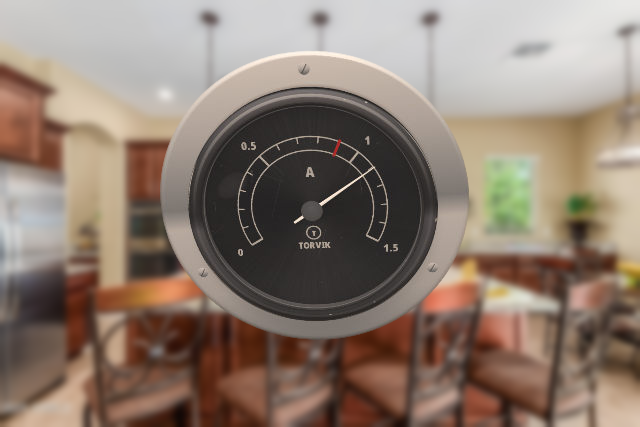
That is 1.1 A
